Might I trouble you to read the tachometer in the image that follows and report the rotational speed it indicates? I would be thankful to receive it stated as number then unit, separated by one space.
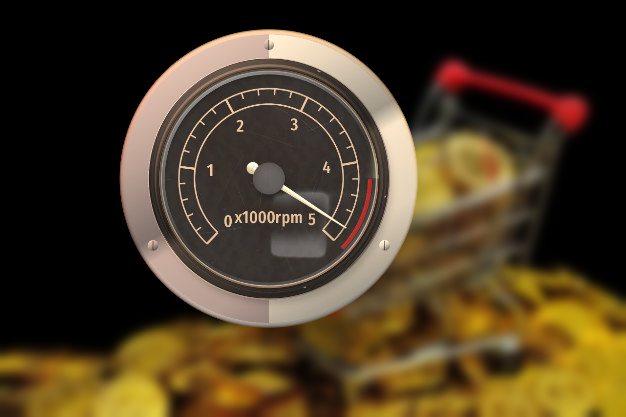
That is 4800 rpm
